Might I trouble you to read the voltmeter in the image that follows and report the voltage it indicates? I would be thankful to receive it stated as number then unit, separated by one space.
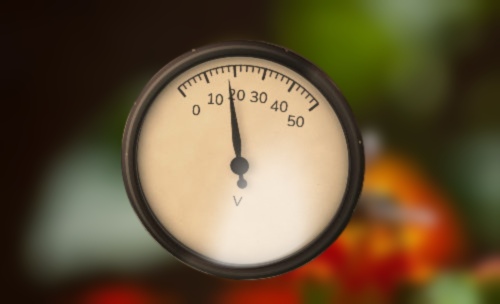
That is 18 V
